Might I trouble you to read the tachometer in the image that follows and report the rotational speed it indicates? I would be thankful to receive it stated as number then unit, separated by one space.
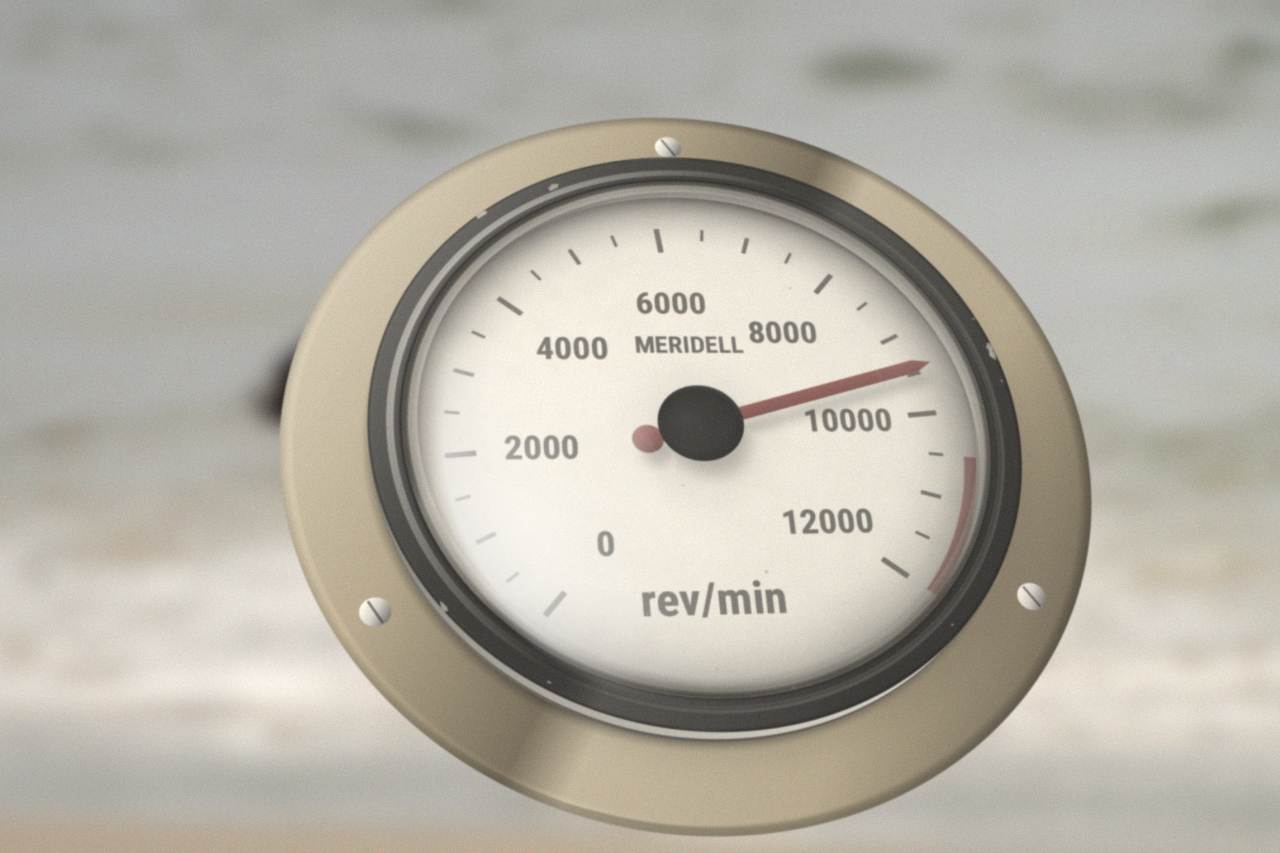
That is 9500 rpm
